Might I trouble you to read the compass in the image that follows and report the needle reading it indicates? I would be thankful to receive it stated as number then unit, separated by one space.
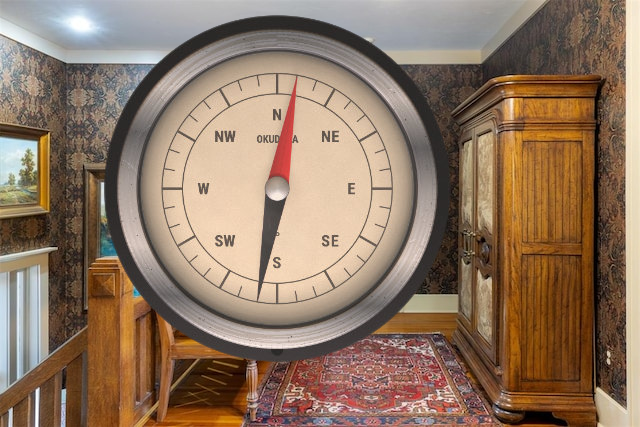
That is 10 °
